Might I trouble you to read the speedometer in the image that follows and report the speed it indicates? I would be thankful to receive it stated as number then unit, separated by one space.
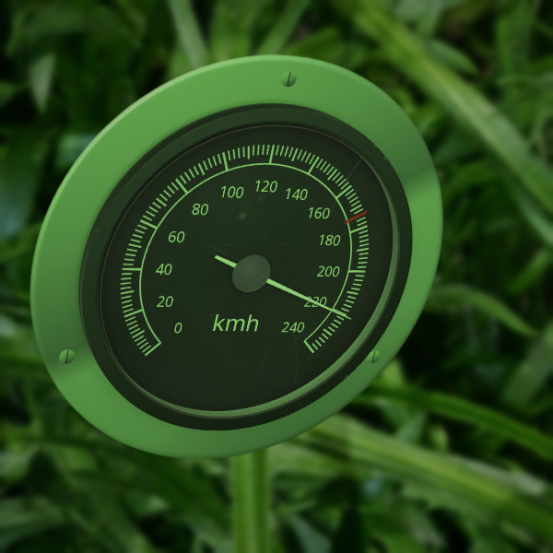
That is 220 km/h
